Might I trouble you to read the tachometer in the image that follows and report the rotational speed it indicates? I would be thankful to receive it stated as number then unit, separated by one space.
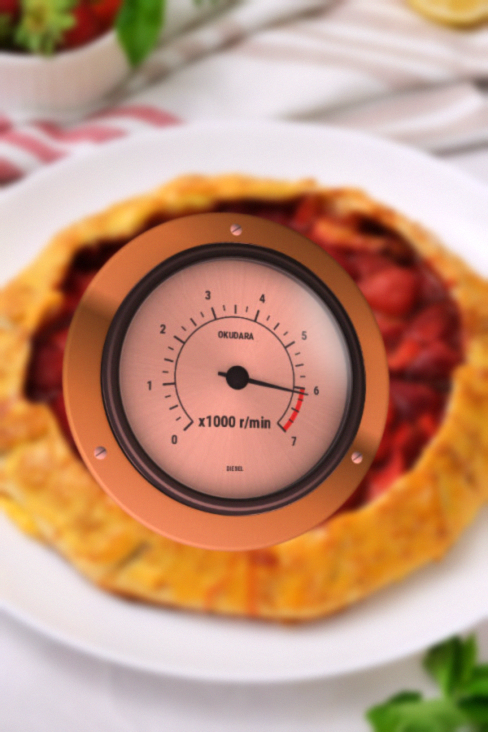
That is 6125 rpm
